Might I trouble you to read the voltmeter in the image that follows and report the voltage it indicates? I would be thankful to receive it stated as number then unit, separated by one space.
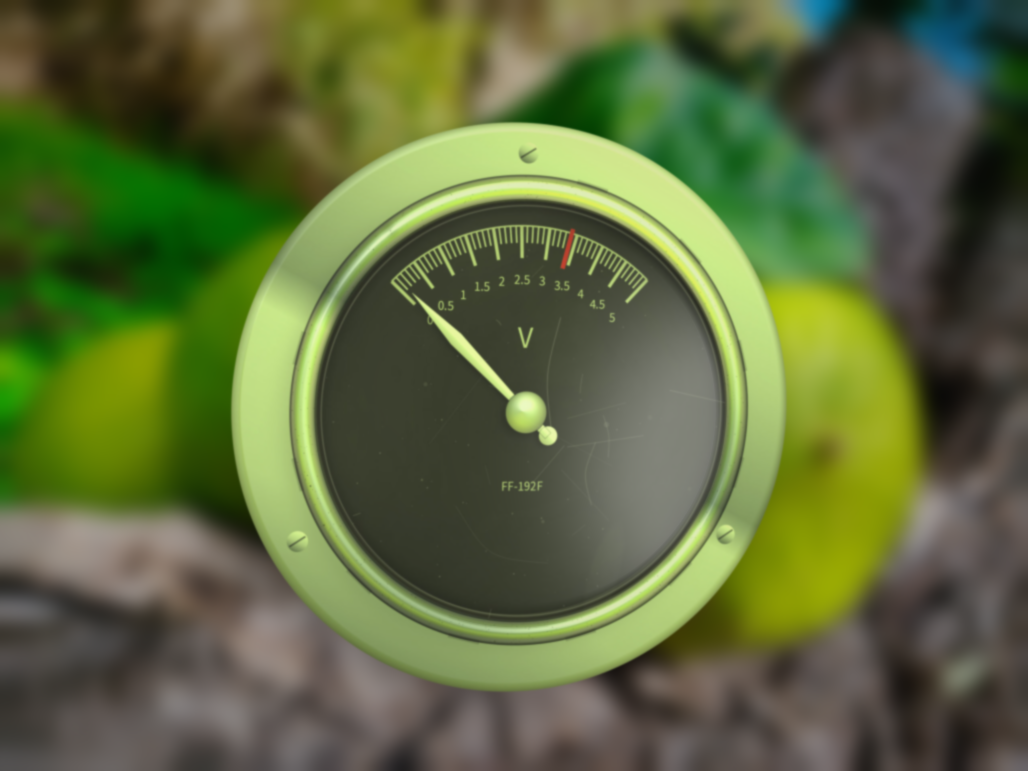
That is 0.1 V
